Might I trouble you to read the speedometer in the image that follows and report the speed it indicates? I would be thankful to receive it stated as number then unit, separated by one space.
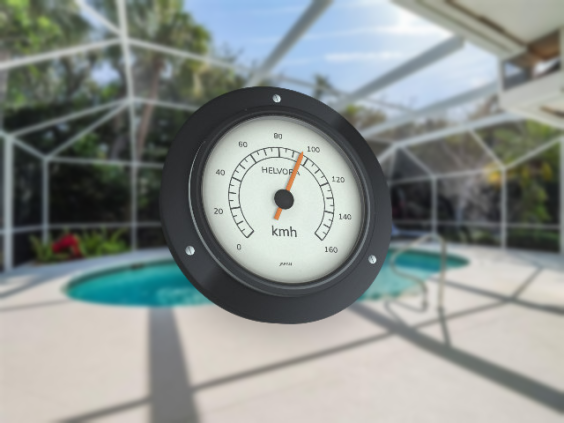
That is 95 km/h
